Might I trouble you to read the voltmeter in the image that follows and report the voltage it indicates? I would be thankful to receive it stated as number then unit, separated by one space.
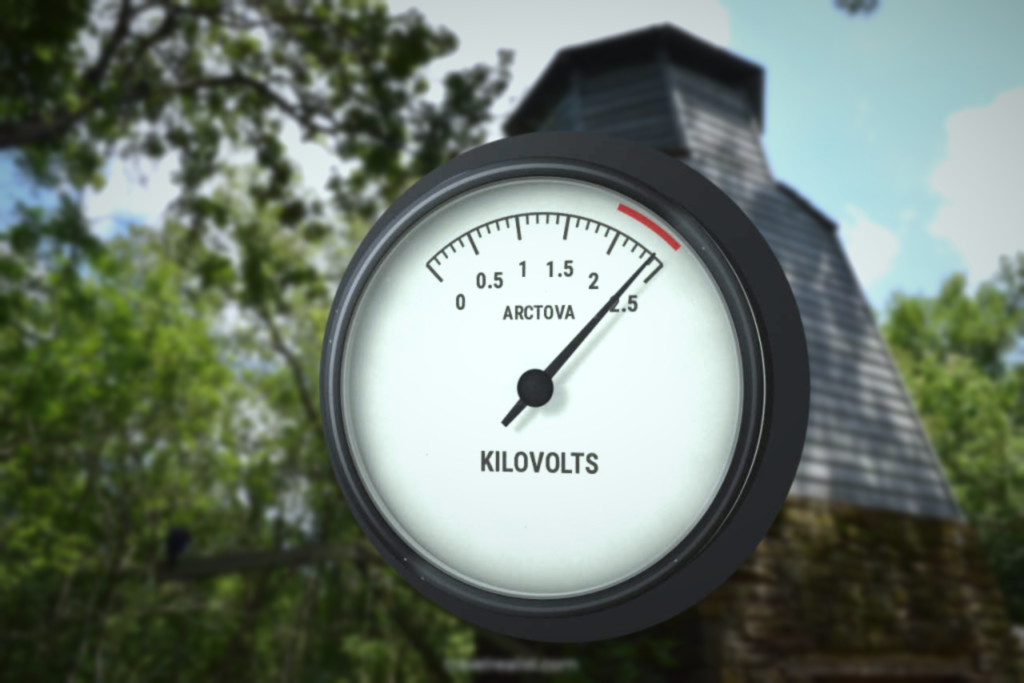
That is 2.4 kV
